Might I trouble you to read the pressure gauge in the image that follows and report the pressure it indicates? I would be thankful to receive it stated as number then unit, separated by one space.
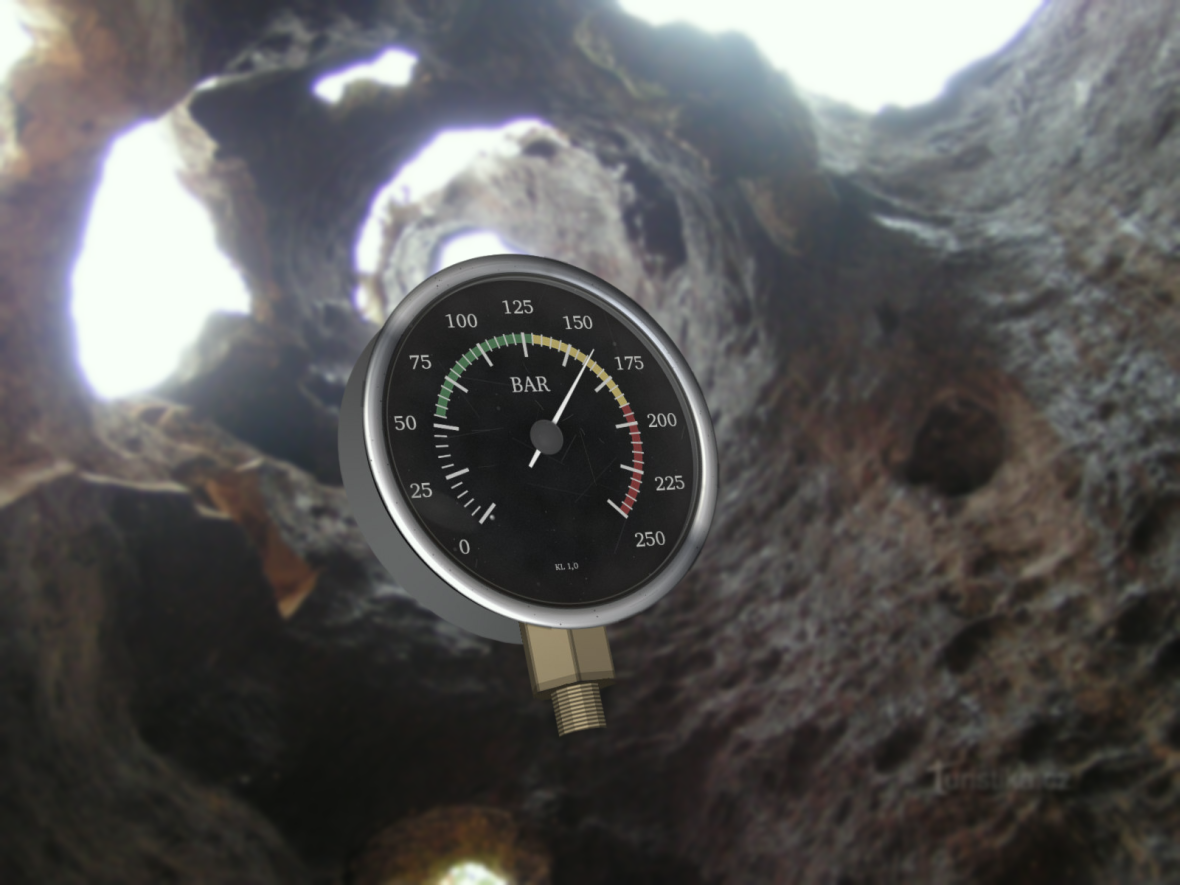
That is 160 bar
